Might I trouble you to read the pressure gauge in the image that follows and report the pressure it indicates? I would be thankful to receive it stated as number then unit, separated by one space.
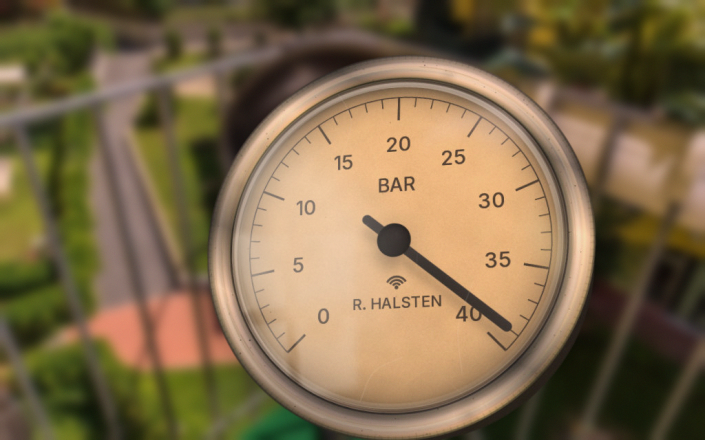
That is 39 bar
